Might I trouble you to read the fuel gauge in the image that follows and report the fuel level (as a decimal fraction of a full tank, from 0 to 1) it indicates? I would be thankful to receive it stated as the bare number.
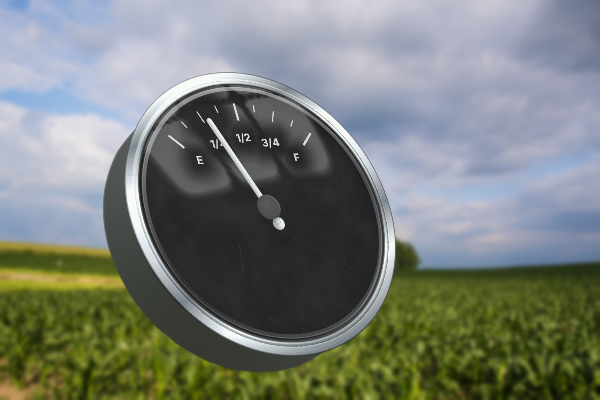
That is 0.25
